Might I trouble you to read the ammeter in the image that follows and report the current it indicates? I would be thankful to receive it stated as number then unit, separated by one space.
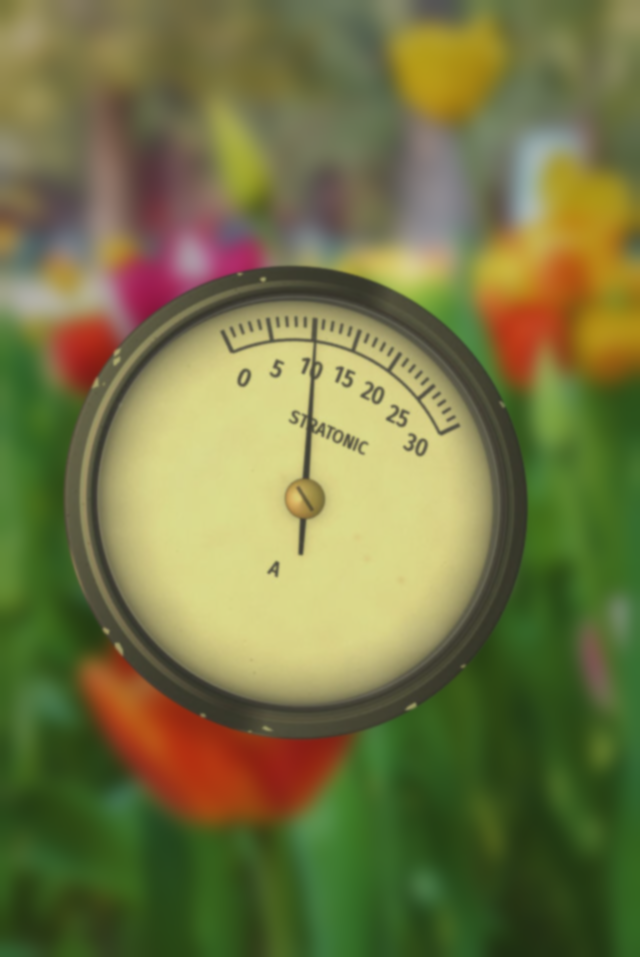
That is 10 A
